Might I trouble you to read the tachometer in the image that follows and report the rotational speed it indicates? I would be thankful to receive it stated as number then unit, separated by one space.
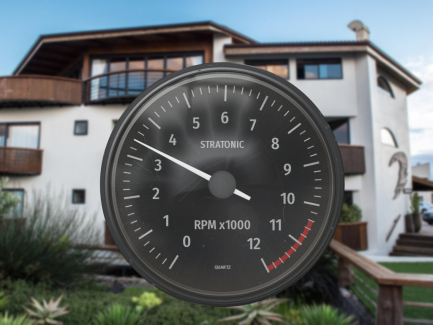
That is 3400 rpm
